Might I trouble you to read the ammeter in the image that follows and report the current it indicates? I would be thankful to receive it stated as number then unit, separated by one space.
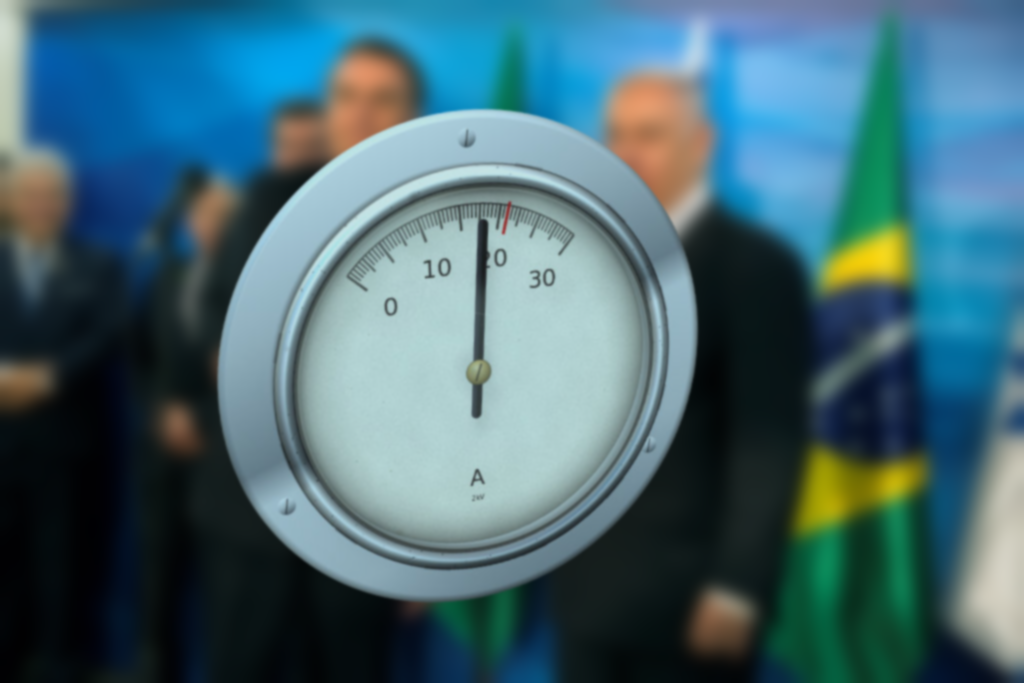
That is 17.5 A
